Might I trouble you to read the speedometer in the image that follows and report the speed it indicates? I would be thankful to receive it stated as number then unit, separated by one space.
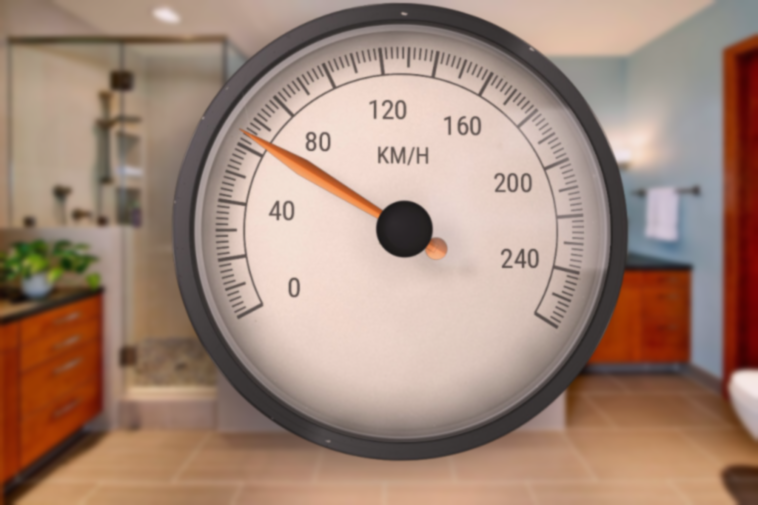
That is 64 km/h
